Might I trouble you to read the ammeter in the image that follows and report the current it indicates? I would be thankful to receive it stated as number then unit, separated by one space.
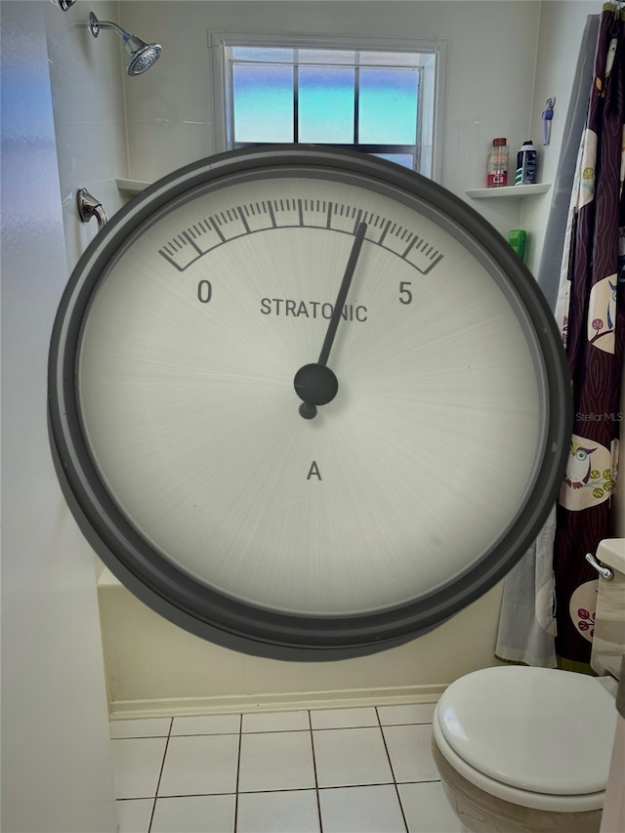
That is 3.6 A
